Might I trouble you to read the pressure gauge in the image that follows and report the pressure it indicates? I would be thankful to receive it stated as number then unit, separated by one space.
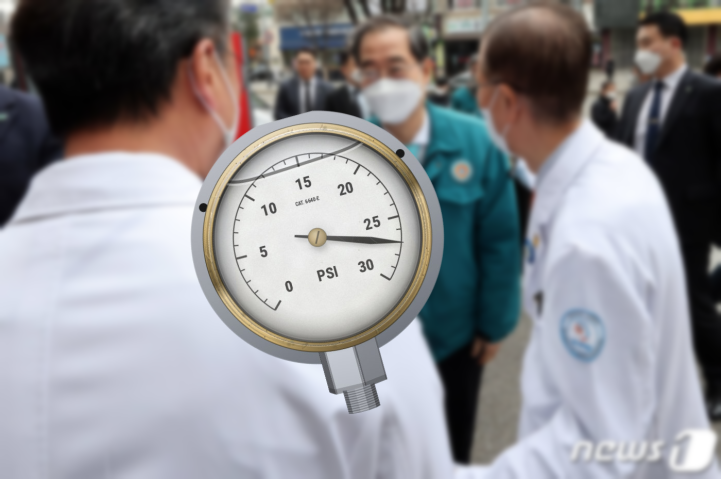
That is 27 psi
